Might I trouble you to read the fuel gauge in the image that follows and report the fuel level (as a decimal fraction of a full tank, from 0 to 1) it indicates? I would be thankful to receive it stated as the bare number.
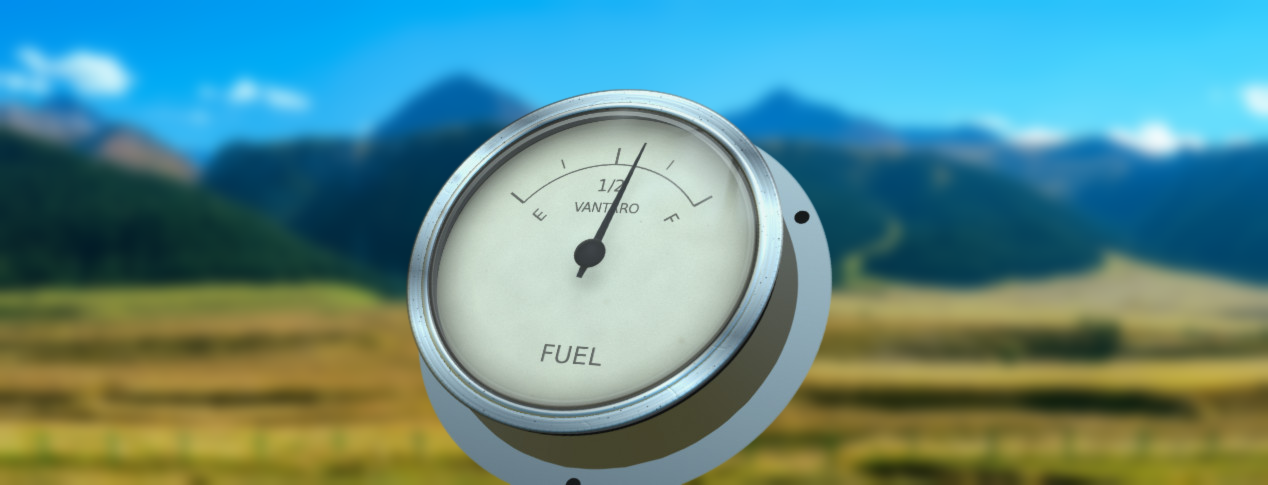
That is 0.625
